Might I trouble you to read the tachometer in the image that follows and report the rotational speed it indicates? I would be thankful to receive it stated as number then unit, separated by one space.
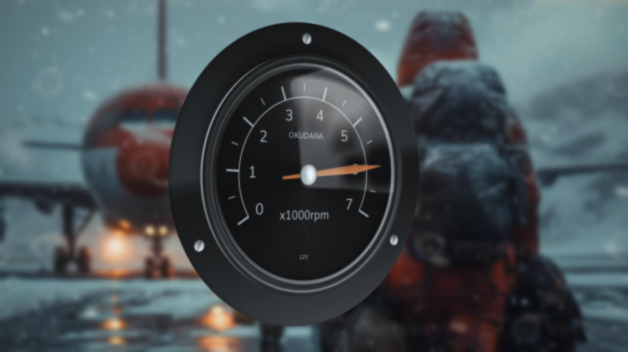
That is 6000 rpm
